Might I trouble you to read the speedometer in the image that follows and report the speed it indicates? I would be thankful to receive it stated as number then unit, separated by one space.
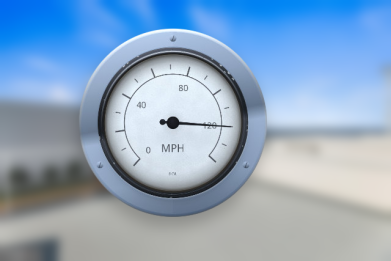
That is 120 mph
